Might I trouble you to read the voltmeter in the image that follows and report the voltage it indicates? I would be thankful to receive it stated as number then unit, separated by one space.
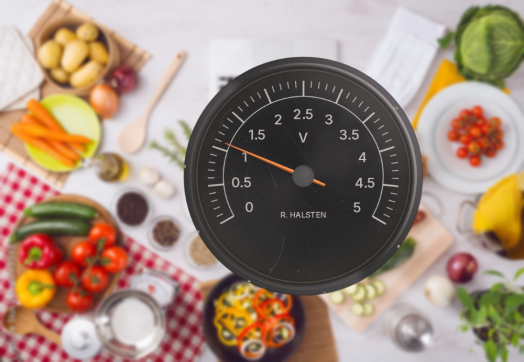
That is 1.1 V
